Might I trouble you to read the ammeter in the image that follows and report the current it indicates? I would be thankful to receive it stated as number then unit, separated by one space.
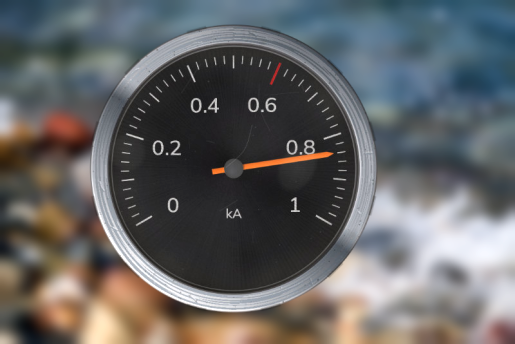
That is 0.84 kA
